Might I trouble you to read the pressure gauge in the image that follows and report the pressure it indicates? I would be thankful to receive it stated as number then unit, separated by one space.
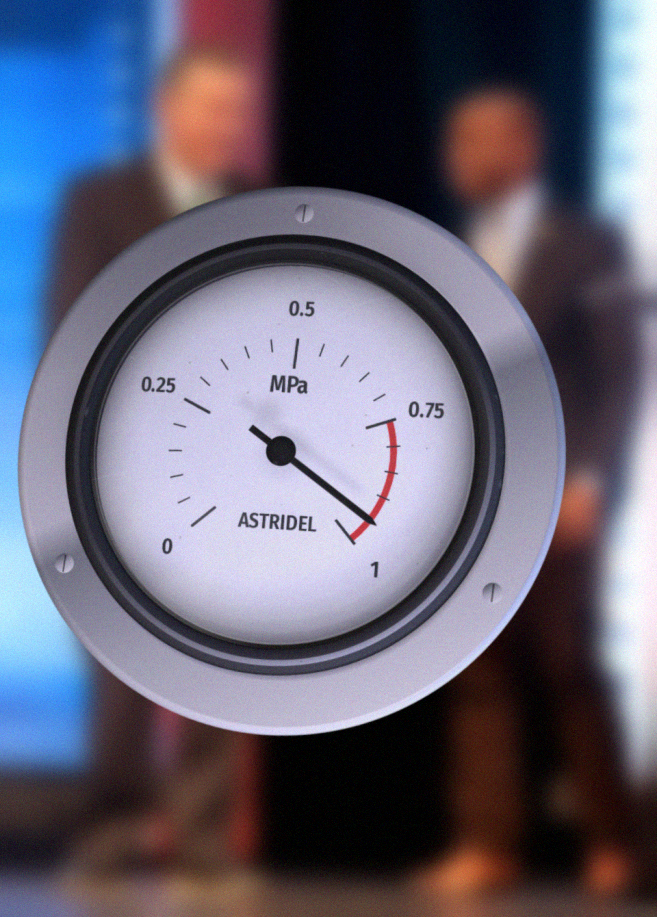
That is 0.95 MPa
